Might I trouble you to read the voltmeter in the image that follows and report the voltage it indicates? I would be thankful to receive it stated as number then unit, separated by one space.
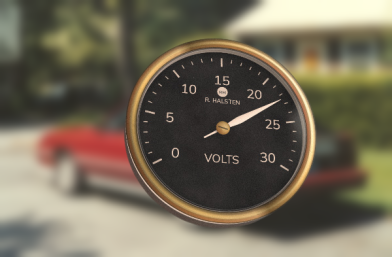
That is 22.5 V
